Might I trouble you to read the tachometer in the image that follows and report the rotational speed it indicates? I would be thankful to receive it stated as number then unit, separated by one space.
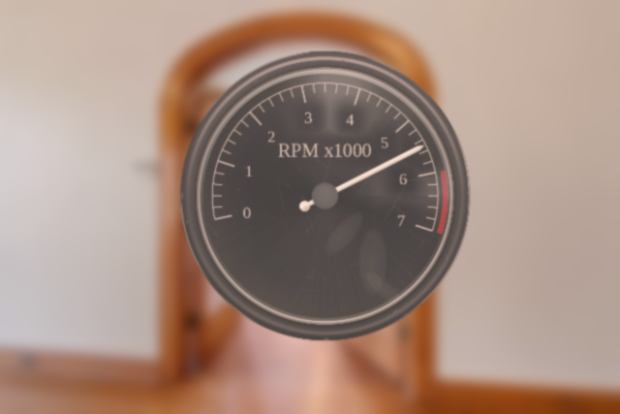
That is 5500 rpm
